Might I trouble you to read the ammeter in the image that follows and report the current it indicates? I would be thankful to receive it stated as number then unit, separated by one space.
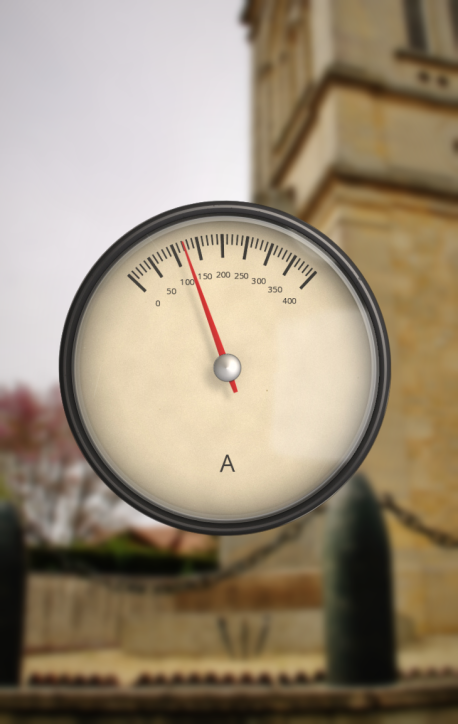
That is 120 A
